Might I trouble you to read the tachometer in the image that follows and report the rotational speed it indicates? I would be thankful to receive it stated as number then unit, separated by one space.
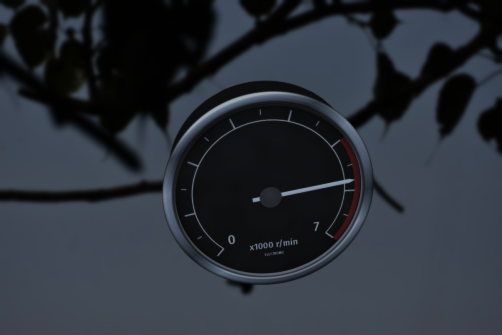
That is 5750 rpm
